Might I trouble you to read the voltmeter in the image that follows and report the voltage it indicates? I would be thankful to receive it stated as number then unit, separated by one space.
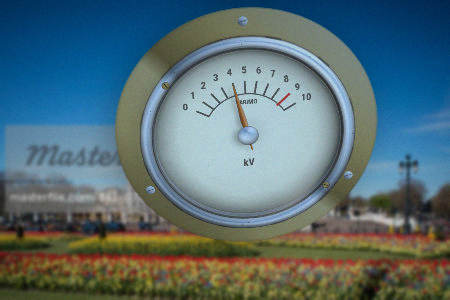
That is 4 kV
